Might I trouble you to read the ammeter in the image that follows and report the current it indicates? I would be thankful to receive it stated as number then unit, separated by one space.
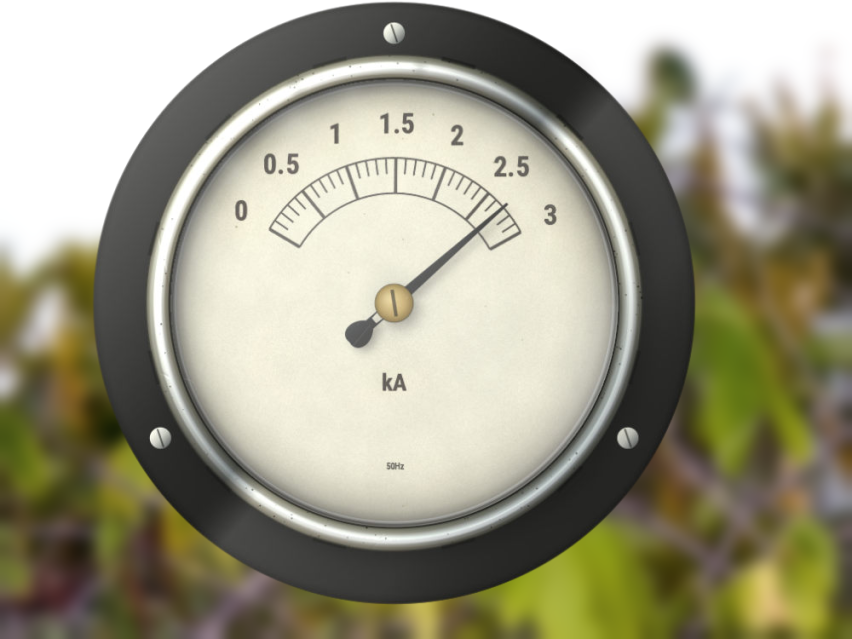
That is 2.7 kA
